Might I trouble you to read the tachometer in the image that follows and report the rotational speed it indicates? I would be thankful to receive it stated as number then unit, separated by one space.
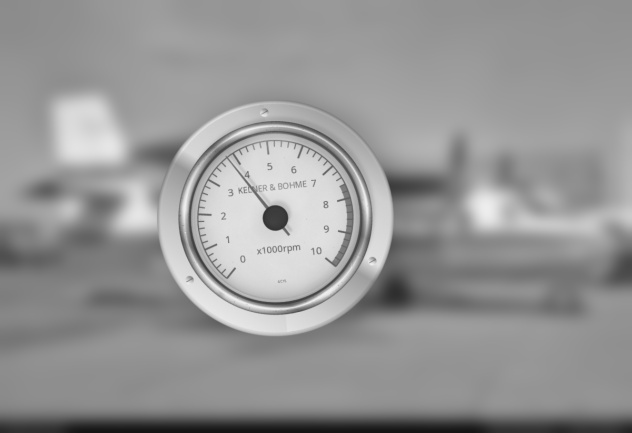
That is 3800 rpm
